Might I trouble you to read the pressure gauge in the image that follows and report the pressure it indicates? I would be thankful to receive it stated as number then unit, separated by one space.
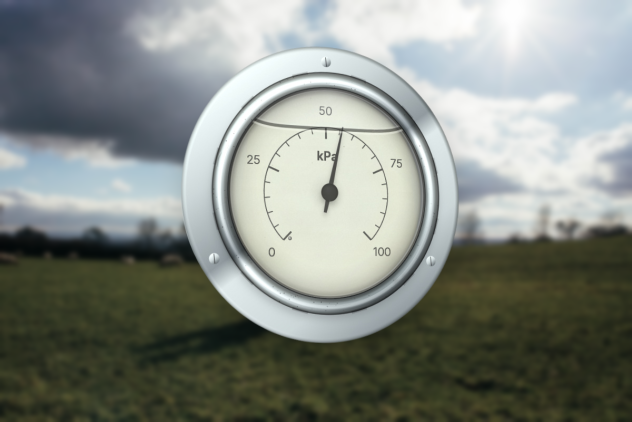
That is 55 kPa
